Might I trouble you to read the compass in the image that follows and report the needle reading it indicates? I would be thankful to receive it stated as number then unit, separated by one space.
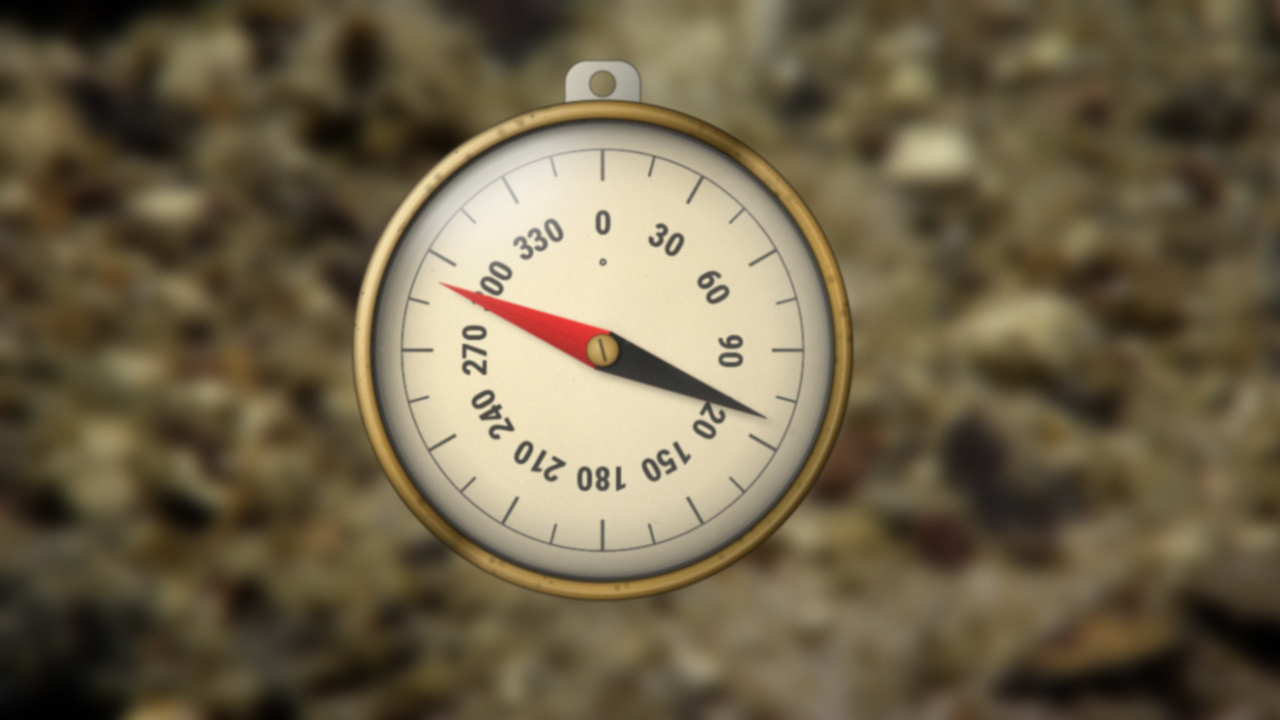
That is 292.5 °
